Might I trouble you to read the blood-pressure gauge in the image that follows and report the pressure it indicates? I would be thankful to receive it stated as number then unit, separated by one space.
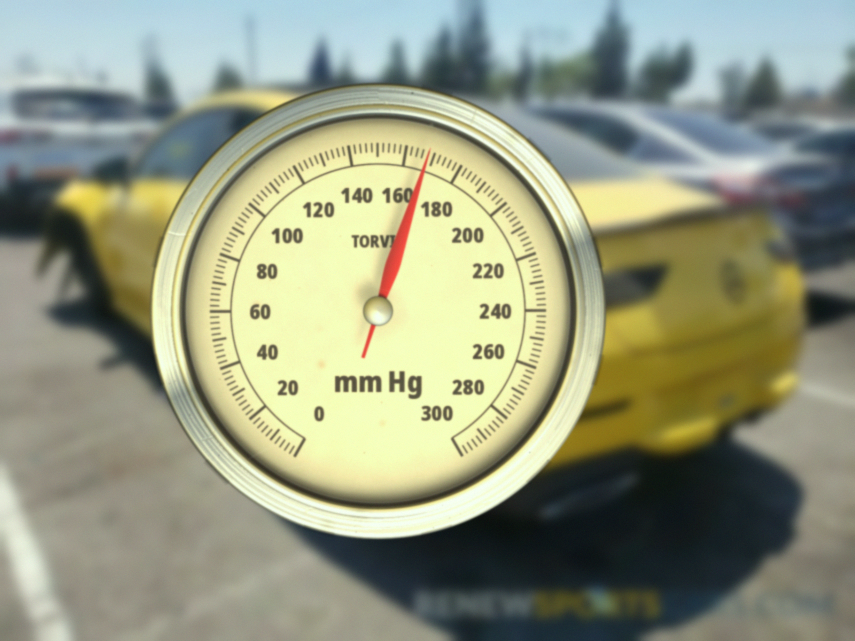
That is 168 mmHg
